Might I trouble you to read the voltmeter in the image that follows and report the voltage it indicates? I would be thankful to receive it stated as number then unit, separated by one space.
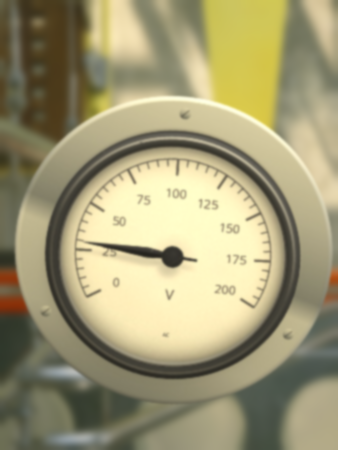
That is 30 V
